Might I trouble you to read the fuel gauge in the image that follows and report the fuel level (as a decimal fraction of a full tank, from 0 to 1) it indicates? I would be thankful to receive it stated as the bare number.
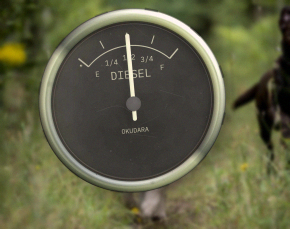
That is 0.5
